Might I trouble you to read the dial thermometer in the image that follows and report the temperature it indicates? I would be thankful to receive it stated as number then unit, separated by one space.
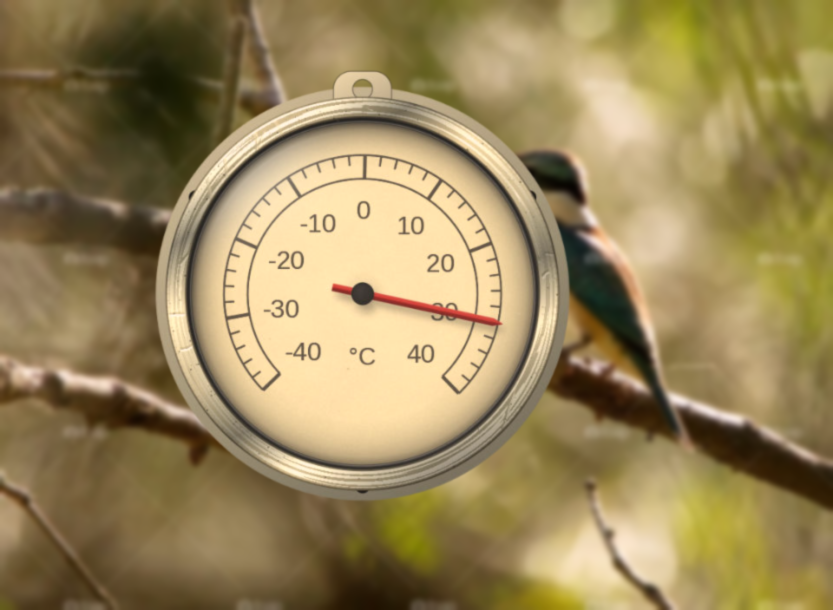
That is 30 °C
